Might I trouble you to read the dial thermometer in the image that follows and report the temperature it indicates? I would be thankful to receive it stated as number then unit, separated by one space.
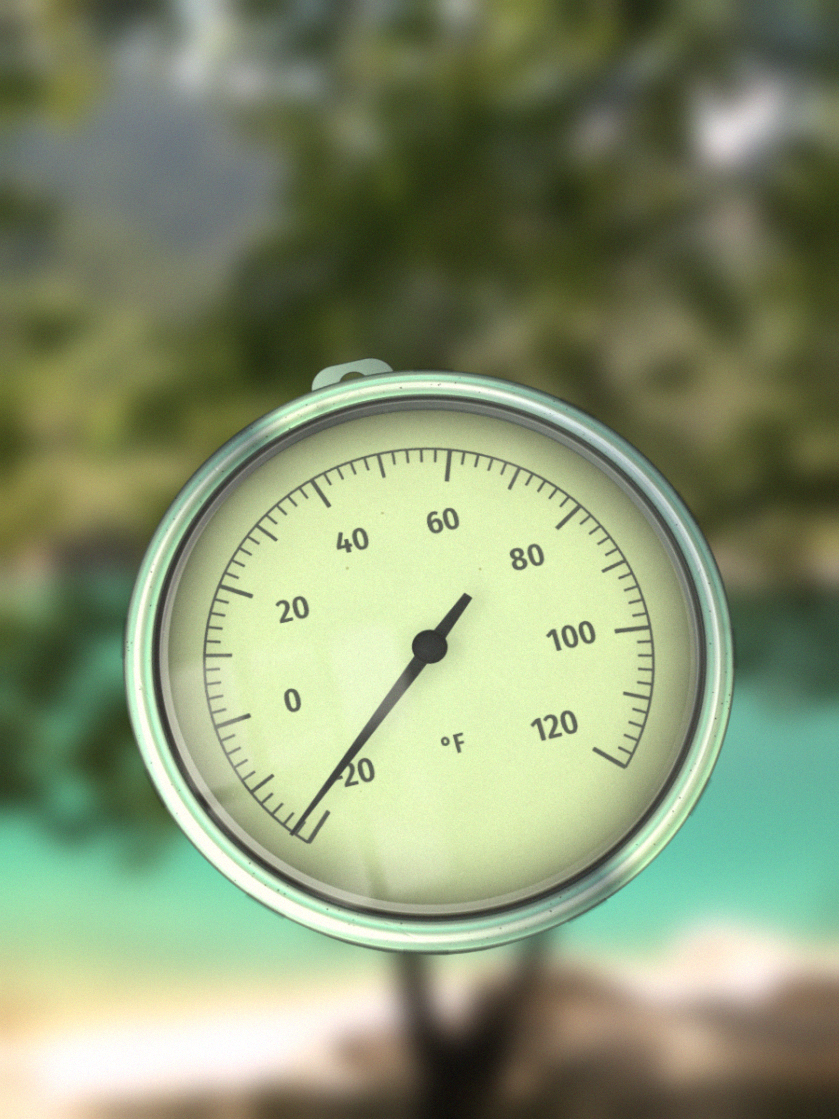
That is -18 °F
